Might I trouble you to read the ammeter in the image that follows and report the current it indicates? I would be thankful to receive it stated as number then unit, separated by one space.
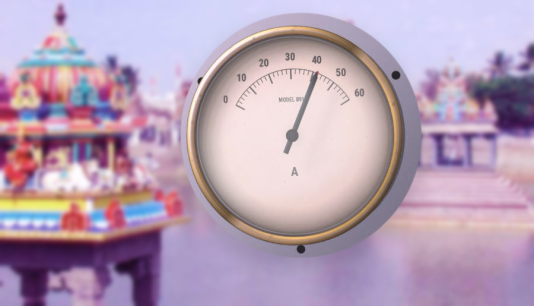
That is 42 A
